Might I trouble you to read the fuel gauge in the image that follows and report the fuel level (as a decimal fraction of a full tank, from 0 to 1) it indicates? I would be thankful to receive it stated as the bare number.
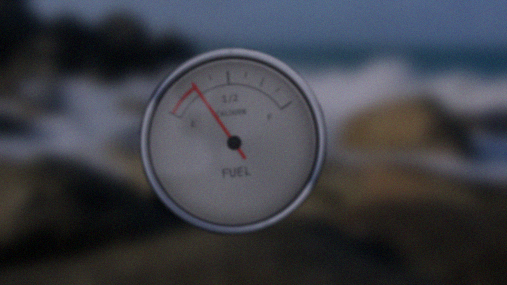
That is 0.25
